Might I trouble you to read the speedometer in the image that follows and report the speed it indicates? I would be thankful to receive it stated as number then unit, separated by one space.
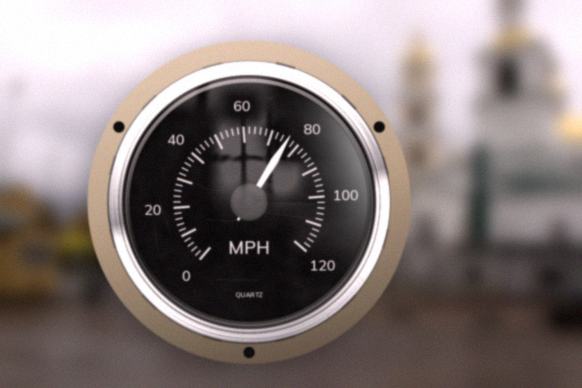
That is 76 mph
